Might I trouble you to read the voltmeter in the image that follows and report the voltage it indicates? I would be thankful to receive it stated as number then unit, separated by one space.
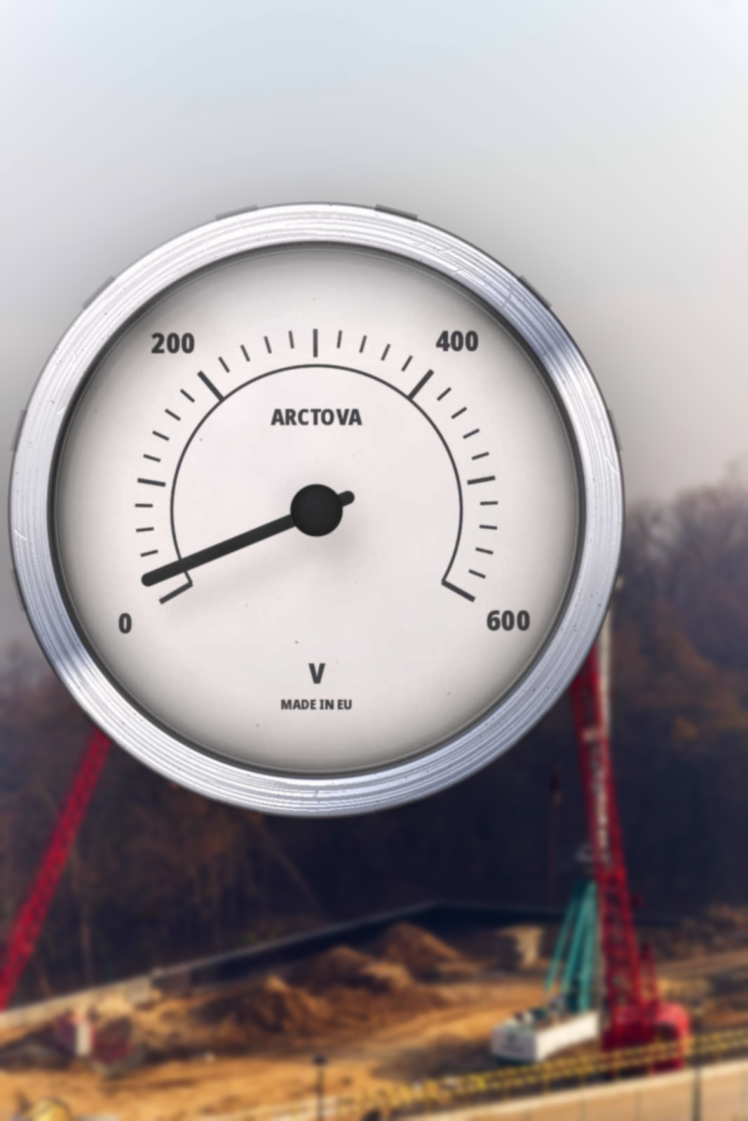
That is 20 V
